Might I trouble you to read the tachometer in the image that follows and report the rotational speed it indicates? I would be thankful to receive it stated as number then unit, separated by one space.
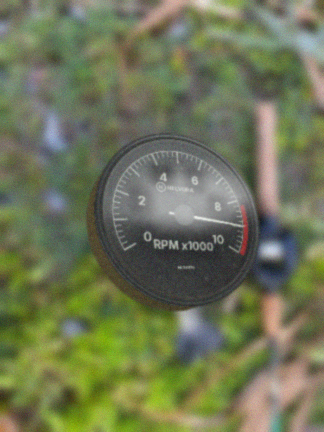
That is 9000 rpm
